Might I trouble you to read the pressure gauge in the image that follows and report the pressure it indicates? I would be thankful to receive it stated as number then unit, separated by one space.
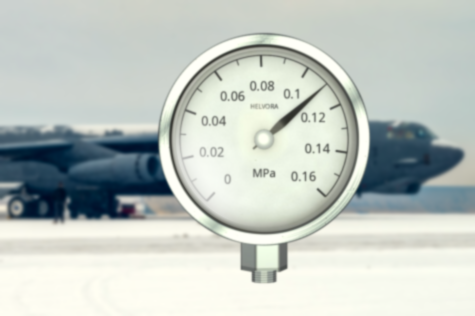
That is 0.11 MPa
